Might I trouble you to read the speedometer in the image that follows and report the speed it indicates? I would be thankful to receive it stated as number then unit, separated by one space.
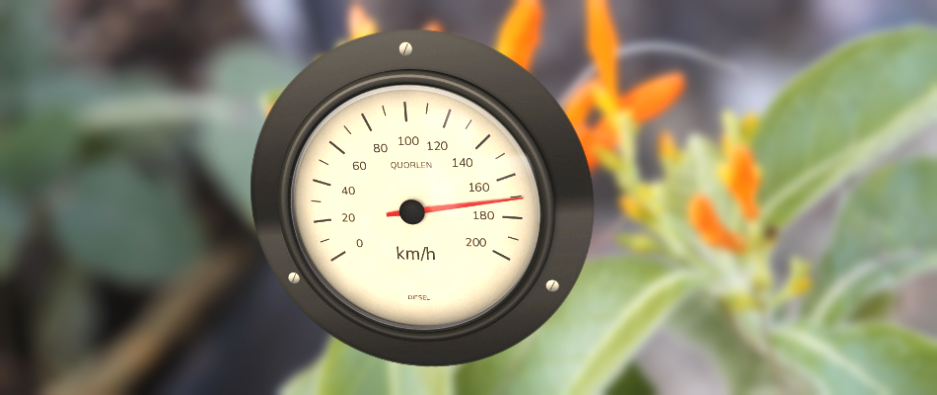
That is 170 km/h
